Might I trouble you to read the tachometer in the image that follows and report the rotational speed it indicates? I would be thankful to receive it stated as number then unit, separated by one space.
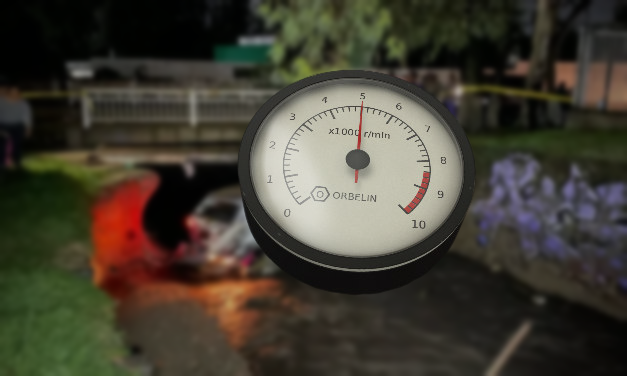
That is 5000 rpm
